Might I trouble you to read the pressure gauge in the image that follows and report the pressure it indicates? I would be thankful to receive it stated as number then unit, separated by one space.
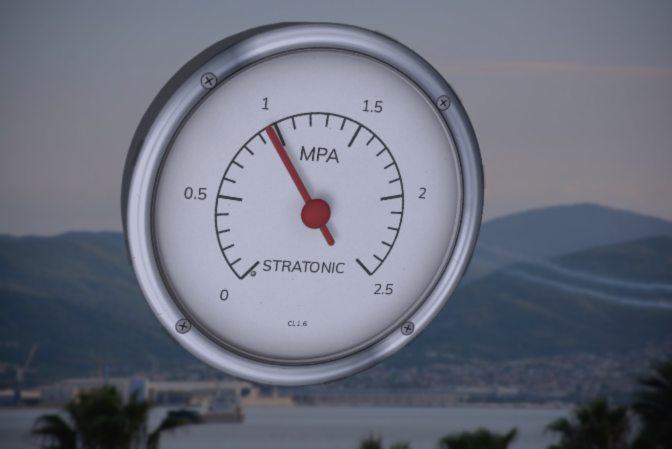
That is 0.95 MPa
